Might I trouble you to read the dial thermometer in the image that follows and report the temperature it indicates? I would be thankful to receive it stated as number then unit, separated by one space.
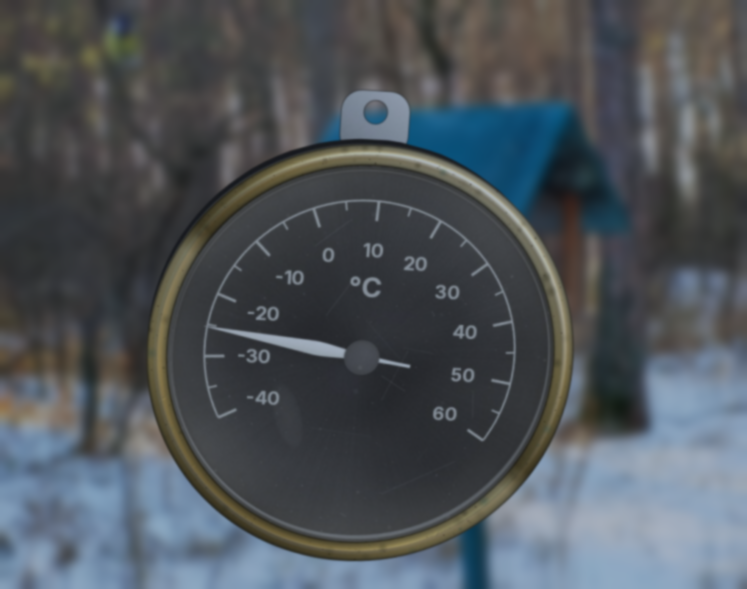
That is -25 °C
